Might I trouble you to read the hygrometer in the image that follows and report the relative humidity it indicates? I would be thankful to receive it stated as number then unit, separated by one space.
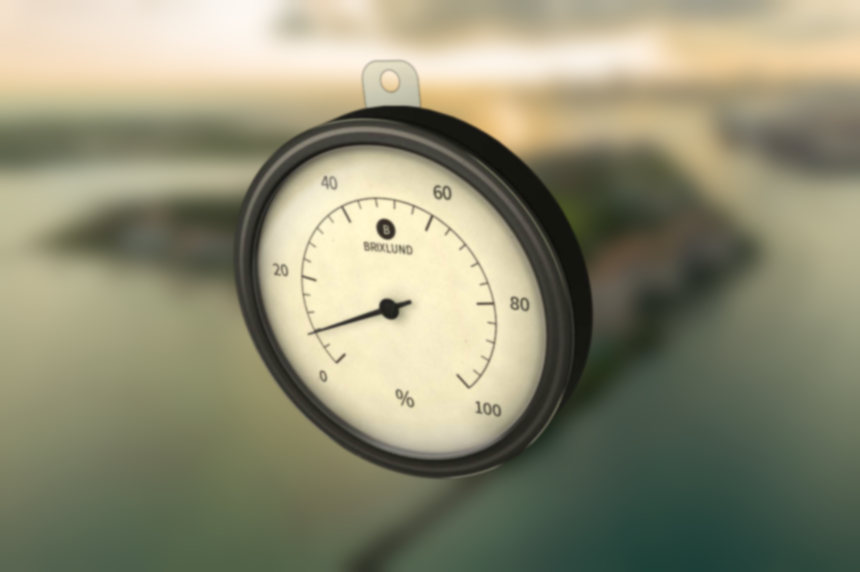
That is 8 %
